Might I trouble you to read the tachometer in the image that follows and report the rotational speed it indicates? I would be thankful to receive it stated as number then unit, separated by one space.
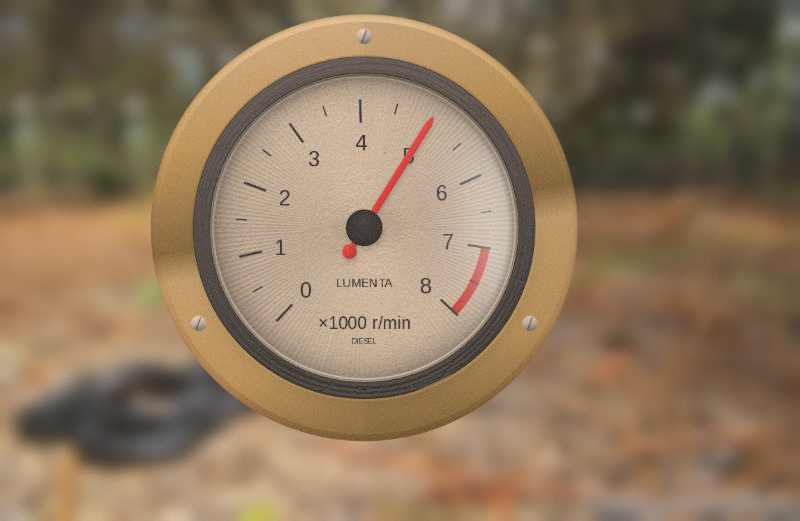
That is 5000 rpm
